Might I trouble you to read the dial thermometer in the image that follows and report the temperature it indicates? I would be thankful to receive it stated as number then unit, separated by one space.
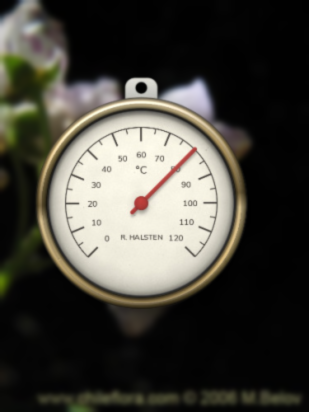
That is 80 °C
